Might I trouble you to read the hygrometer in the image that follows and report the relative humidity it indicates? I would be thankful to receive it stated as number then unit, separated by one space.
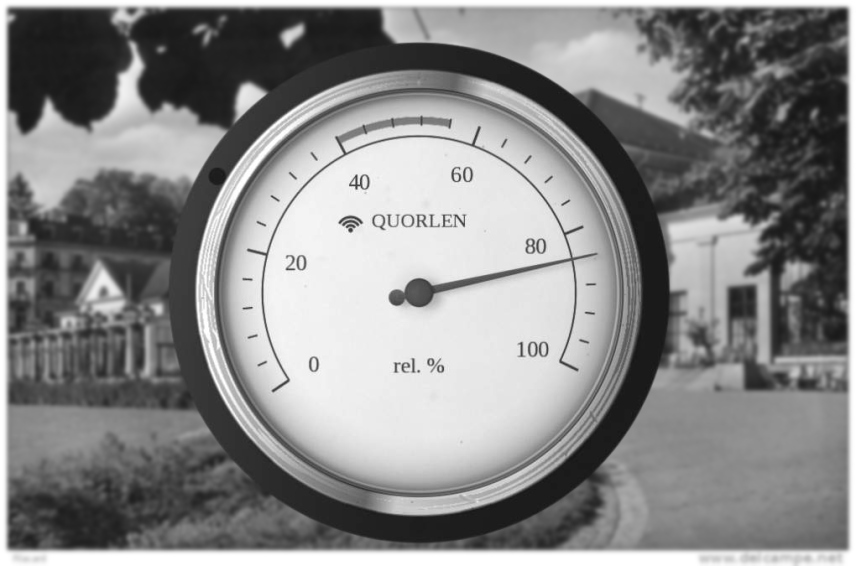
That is 84 %
